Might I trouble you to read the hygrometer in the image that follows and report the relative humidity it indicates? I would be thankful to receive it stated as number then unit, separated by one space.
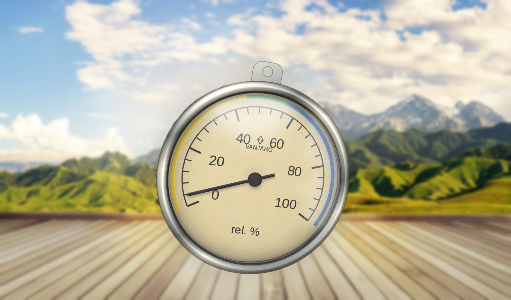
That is 4 %
